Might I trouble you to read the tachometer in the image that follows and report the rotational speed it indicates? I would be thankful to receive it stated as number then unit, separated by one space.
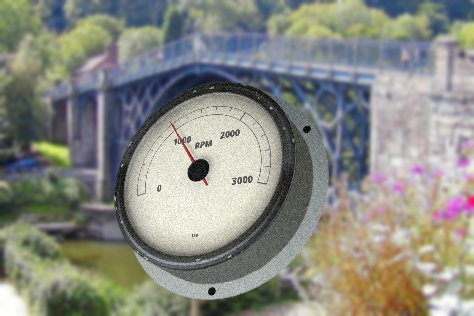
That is 1000 rpm
